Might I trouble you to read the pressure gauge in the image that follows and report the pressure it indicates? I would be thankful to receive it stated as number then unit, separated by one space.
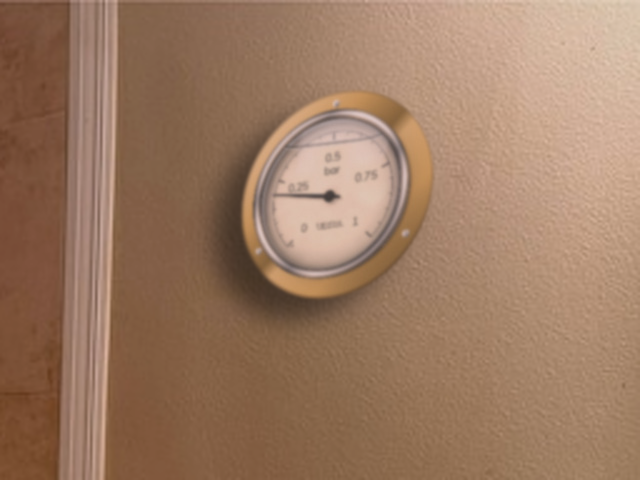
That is 0.2 bar
